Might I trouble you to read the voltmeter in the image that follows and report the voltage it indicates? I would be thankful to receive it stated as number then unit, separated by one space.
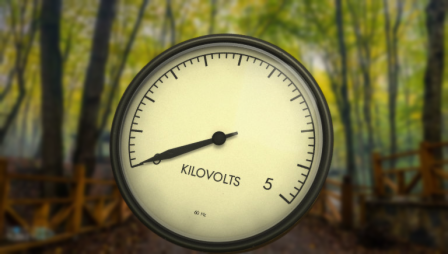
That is 0 kV
